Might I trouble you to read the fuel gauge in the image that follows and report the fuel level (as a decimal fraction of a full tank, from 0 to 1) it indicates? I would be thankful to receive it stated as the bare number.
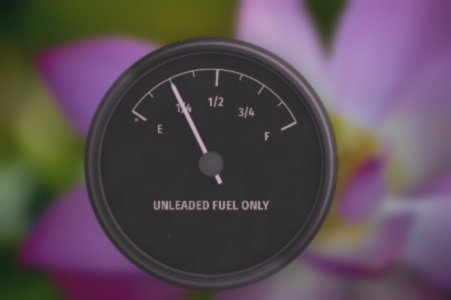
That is 0.25
